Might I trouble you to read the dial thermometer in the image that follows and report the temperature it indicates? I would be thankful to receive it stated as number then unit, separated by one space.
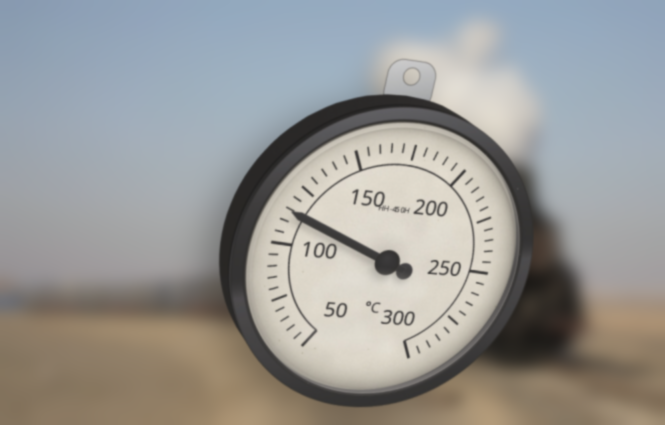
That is 115 °C
